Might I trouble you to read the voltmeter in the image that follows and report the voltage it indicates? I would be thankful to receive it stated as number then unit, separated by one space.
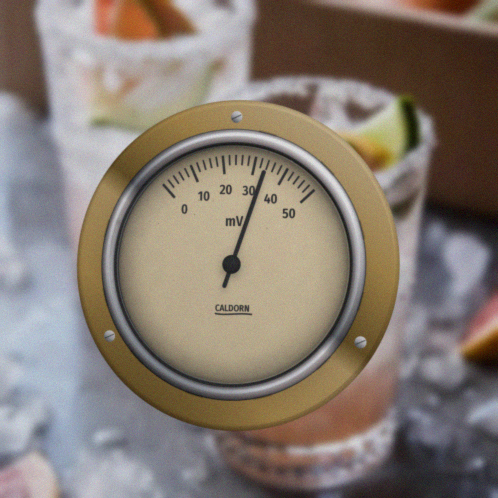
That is 34 mV
